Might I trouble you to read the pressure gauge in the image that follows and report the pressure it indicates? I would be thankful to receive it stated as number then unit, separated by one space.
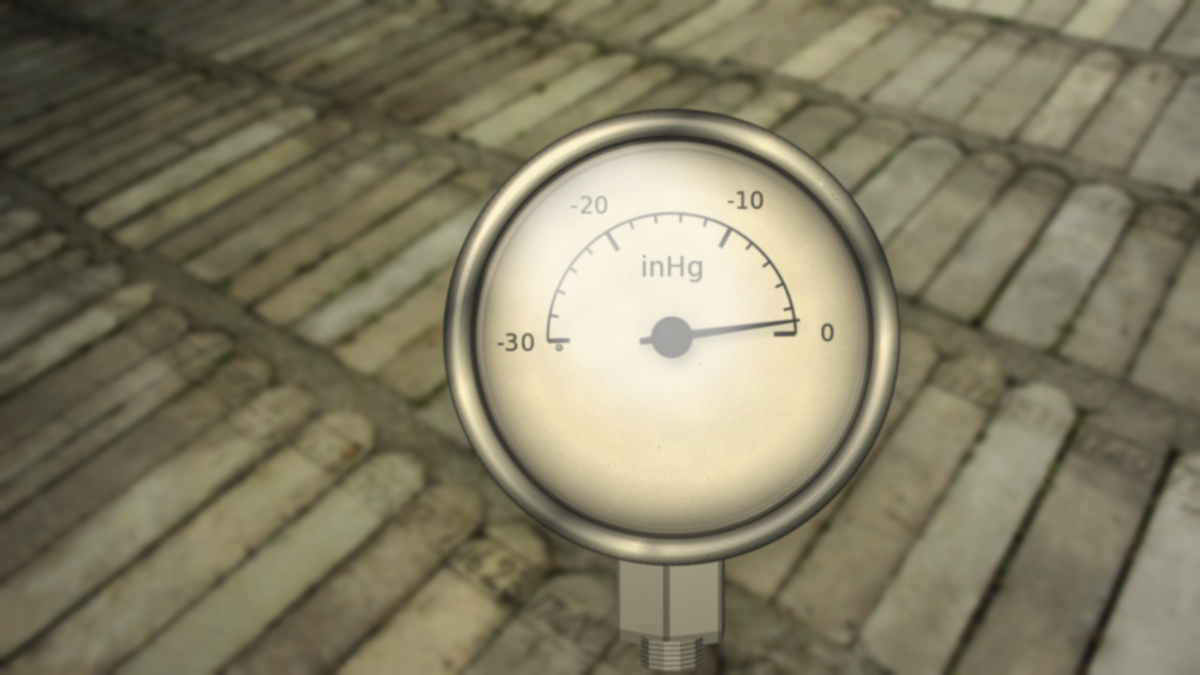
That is -1 inHg
